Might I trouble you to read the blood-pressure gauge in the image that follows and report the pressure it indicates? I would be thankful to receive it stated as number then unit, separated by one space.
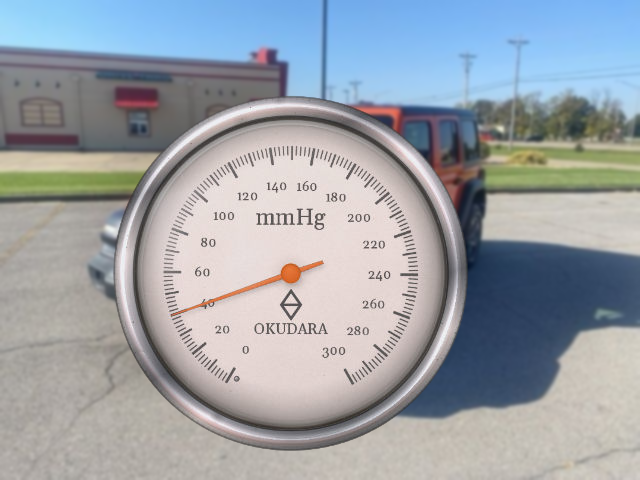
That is 40 mmHg
